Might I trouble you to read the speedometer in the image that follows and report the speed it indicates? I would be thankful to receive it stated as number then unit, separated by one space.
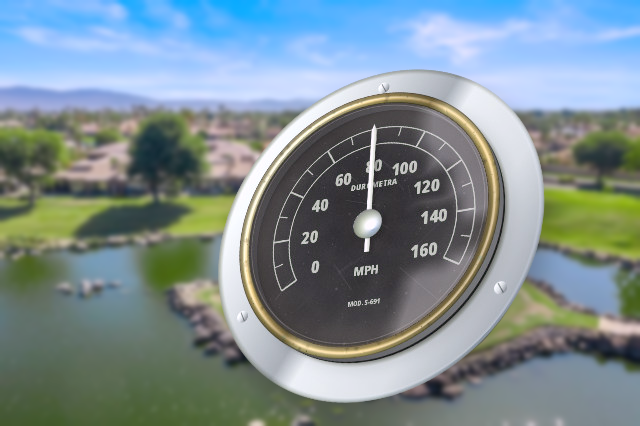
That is 80 mph
